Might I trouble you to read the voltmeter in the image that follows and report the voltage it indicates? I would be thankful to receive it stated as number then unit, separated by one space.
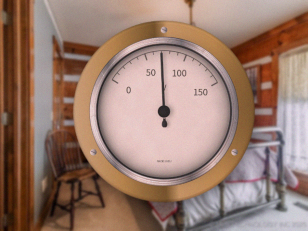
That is 70 V
